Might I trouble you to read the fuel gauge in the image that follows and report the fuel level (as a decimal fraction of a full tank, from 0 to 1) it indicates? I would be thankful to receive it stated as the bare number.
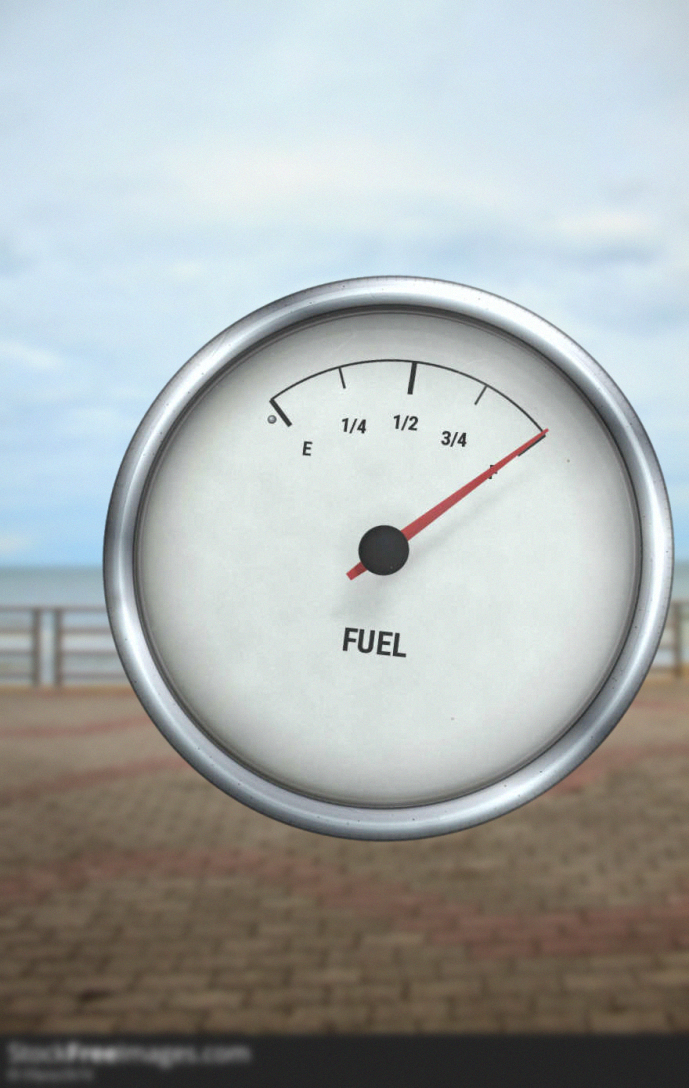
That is 1
